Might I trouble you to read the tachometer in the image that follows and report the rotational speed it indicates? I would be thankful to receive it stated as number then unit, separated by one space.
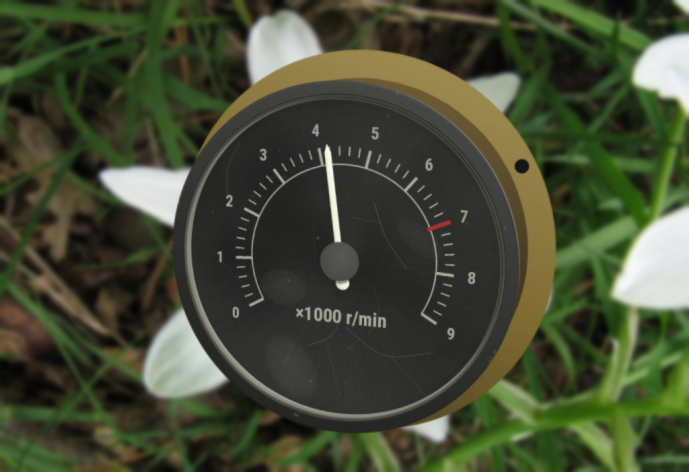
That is 4200 rpm
